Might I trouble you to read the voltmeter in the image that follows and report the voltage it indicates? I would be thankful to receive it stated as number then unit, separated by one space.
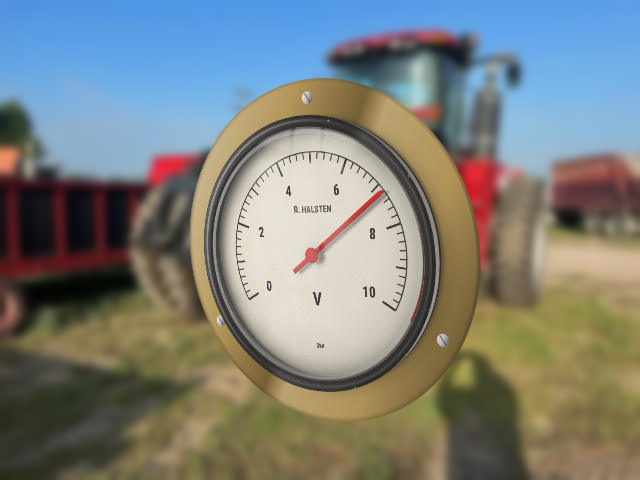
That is 7.2 V
